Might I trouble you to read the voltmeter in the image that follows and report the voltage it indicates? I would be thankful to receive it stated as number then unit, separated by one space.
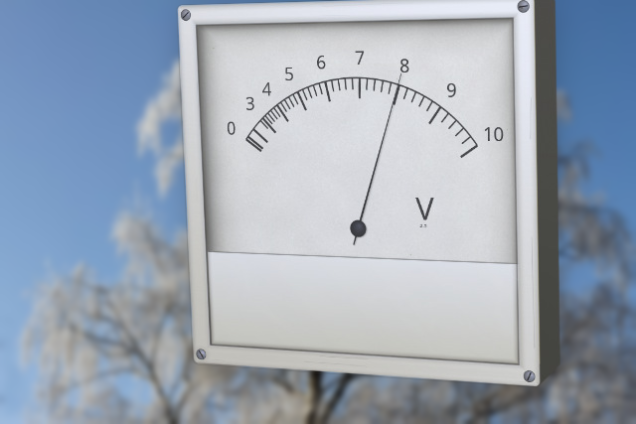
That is 8 V
